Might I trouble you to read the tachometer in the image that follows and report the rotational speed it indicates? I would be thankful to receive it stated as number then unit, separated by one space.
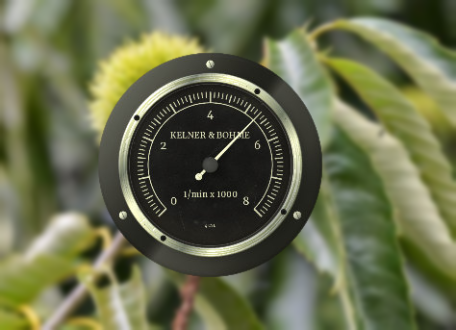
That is 5300 rpm
